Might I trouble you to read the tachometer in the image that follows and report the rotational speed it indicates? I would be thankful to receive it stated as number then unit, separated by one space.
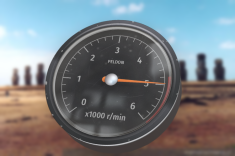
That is 5000 rpm
